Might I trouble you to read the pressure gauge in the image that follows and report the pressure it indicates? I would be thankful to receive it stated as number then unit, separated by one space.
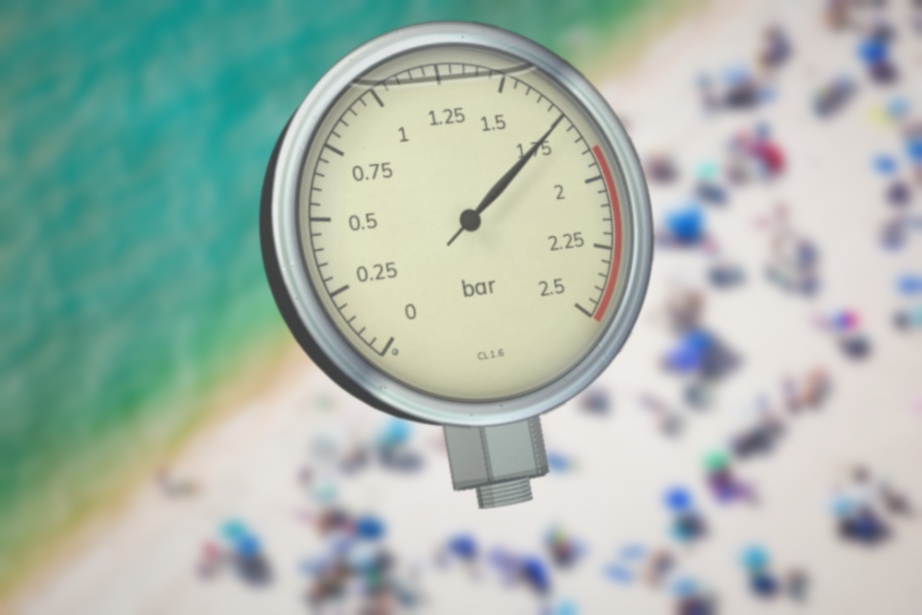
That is 1.75 bar
